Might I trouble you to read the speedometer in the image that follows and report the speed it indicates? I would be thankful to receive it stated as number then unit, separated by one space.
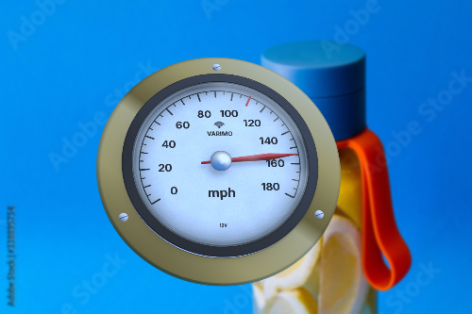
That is 155 mph
